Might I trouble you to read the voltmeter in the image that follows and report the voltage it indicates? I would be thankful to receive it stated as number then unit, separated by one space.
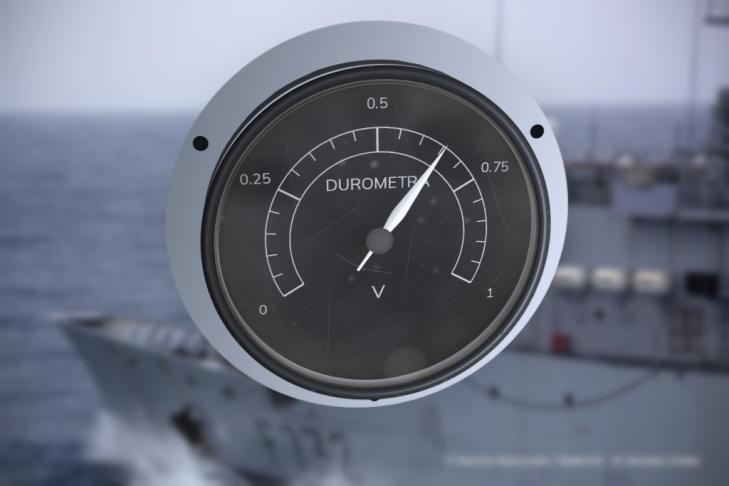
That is 0.65 V
